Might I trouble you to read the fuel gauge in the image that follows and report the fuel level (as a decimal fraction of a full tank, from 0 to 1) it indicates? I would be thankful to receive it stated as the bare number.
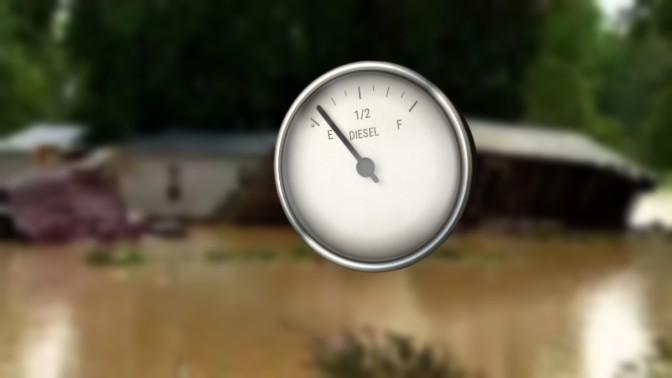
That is 0.125
